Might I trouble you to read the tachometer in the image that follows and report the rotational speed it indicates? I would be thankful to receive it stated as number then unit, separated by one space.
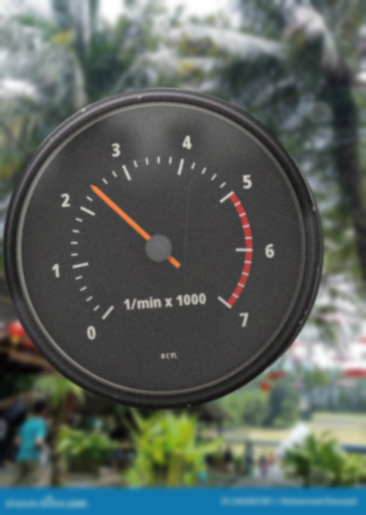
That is 2400 rpm
